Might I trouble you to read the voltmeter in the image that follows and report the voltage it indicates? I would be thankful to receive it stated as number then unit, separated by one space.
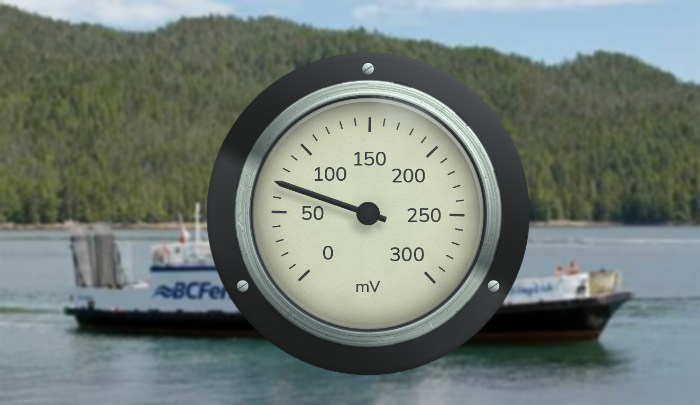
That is 70 mV
